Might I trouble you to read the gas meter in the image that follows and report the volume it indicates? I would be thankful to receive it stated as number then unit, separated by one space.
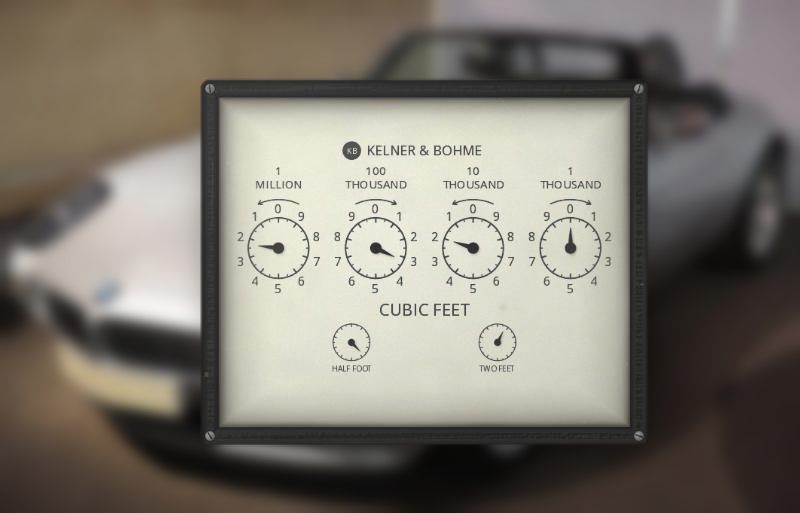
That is 232000 ft³
